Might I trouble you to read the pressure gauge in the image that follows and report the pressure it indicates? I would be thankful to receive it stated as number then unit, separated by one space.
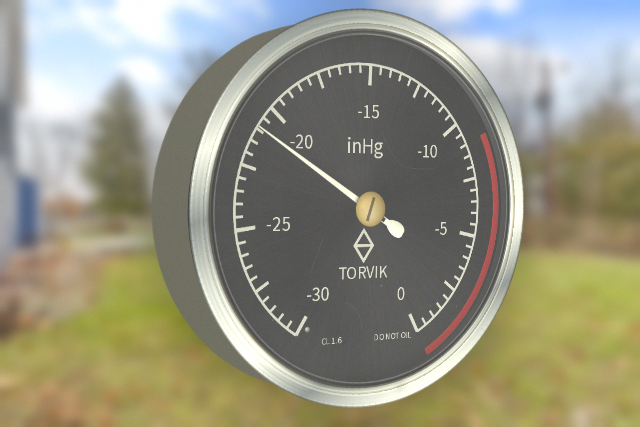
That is -21 inHg
